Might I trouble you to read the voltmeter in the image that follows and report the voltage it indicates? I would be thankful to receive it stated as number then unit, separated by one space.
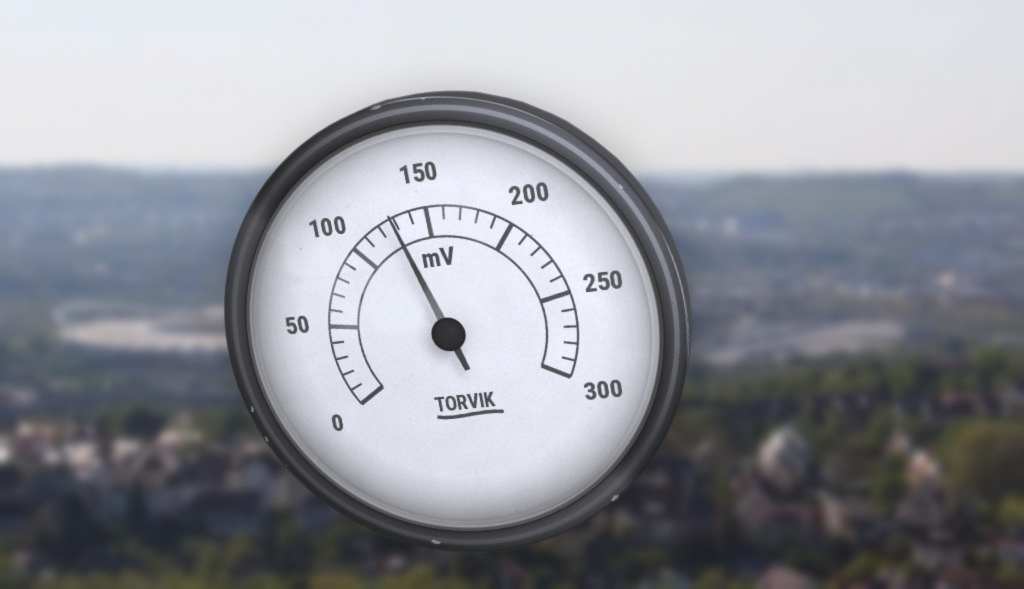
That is 130 mV
